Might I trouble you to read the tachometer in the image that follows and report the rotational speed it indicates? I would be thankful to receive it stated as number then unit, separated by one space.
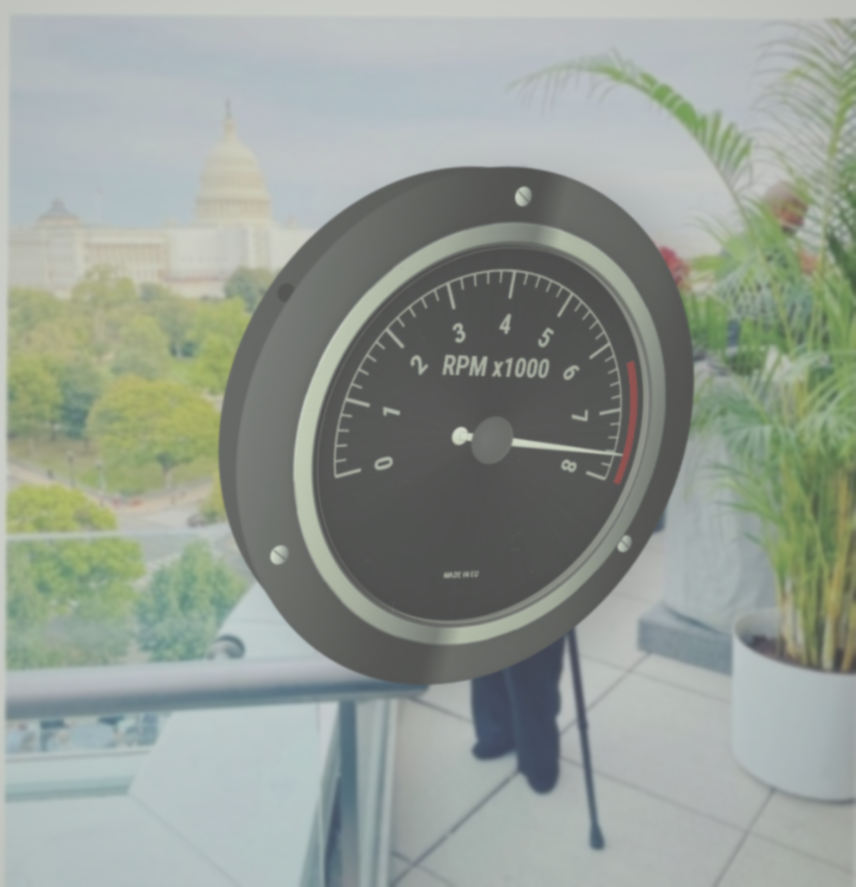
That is 7600 rpm
